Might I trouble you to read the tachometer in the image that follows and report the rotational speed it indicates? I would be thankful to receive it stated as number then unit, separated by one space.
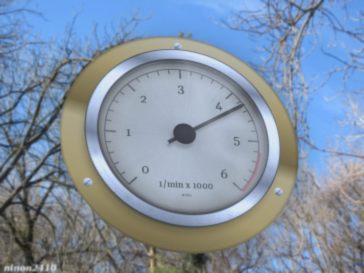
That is 4300 rpm
